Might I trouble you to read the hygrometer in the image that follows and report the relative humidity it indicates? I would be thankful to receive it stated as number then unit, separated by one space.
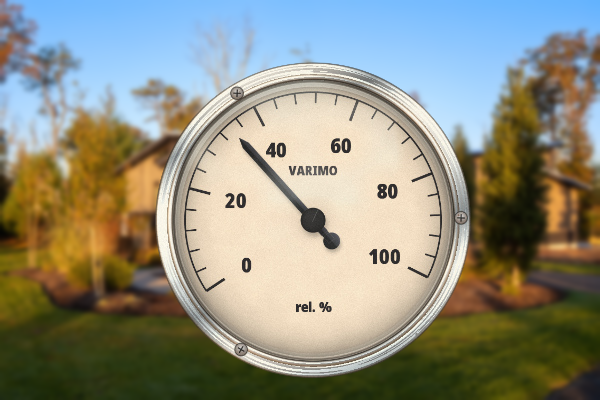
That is 34 %
